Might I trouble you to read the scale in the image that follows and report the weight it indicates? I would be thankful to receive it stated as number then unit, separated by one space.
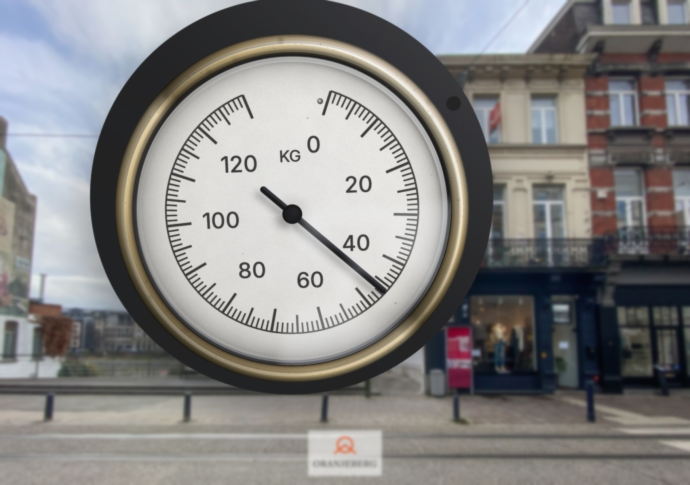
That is 46 kg
